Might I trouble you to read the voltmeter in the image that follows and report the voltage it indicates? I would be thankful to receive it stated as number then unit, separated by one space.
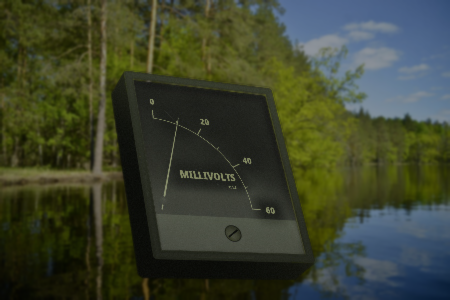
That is 10 mV
